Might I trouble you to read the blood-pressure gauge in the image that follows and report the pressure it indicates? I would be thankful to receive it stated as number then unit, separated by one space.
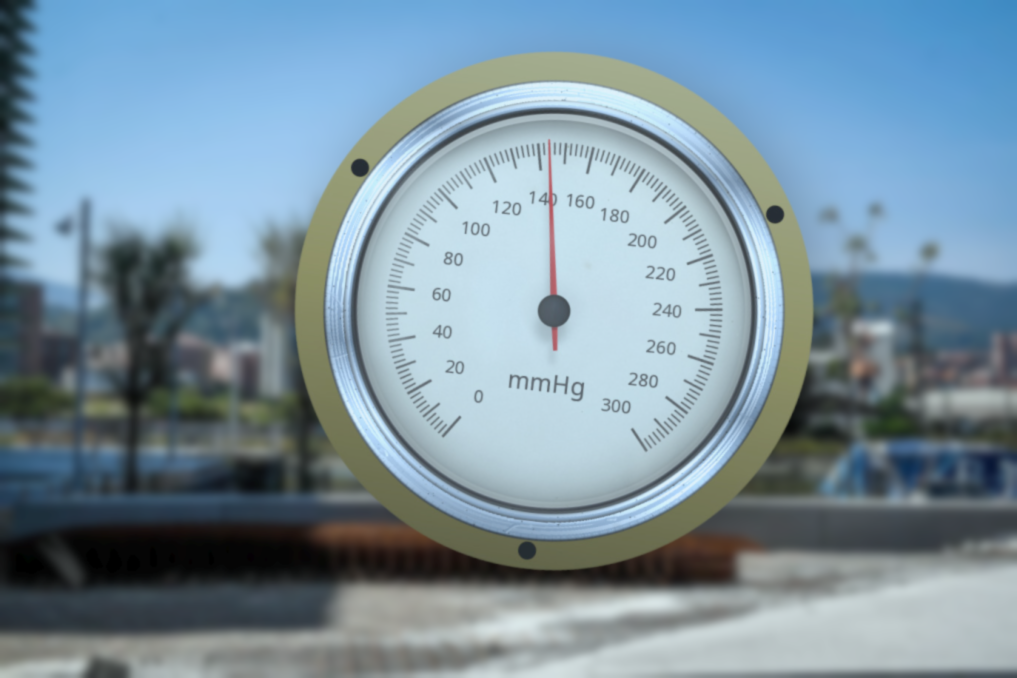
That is 144 mmHg
